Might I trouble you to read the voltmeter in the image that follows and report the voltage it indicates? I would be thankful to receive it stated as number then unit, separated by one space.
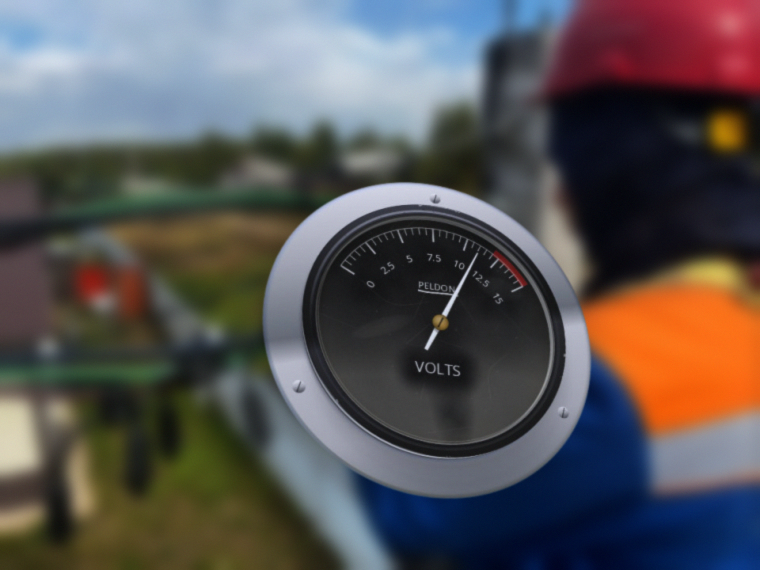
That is 11 V
